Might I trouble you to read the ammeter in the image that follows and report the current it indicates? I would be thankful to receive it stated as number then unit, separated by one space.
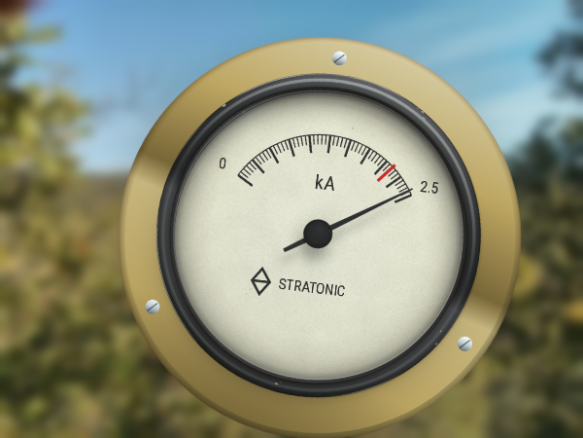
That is 2.45 kA
